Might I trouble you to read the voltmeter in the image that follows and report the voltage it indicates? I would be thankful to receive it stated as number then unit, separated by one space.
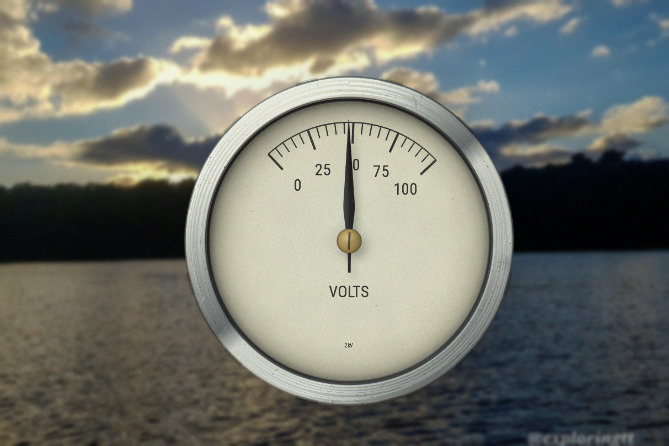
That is 47.5 V
